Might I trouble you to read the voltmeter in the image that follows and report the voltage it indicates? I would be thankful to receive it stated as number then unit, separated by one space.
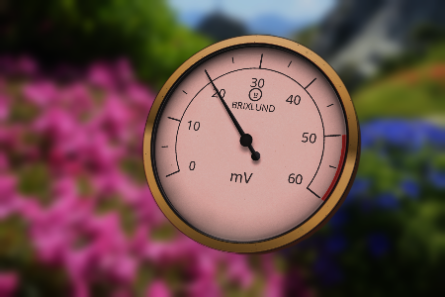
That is 20 mV
